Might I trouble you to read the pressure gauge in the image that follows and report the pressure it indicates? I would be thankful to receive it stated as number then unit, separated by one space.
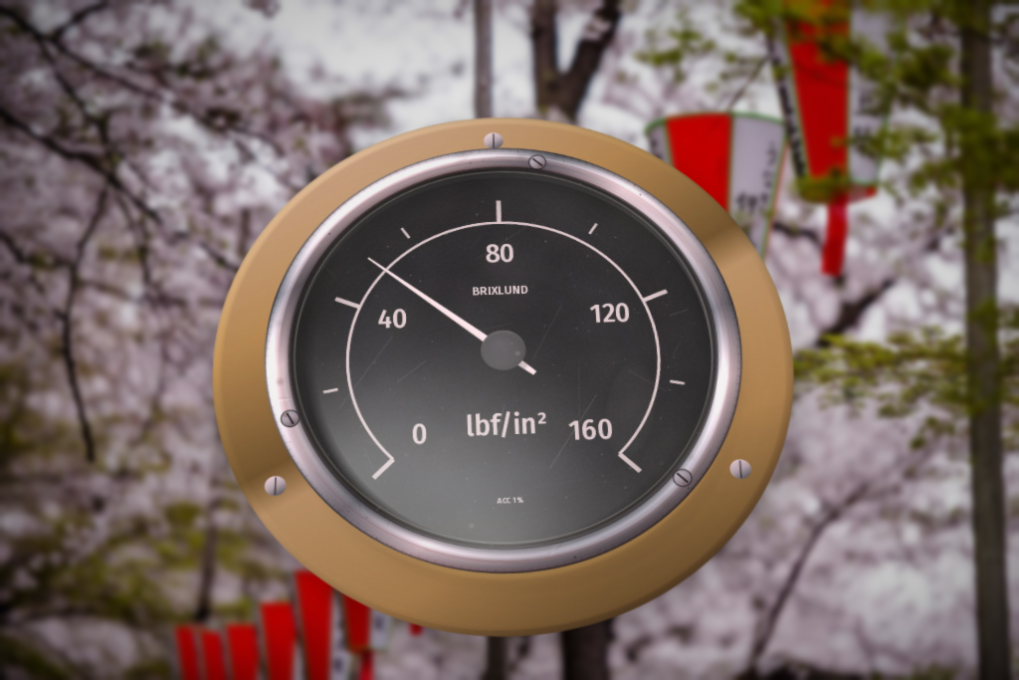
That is 50 psi
